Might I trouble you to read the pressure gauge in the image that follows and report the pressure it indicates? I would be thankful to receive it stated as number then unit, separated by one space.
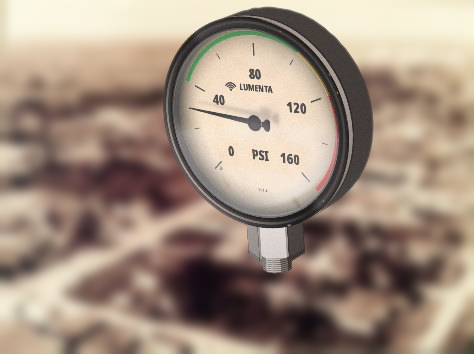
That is 30 psi
